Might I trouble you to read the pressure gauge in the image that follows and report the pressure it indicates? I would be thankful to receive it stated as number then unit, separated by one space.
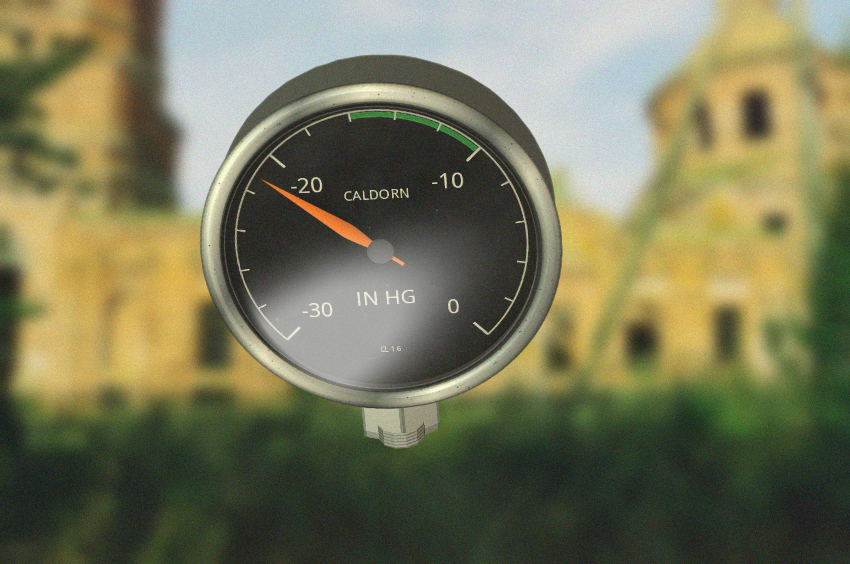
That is -21 inHg
